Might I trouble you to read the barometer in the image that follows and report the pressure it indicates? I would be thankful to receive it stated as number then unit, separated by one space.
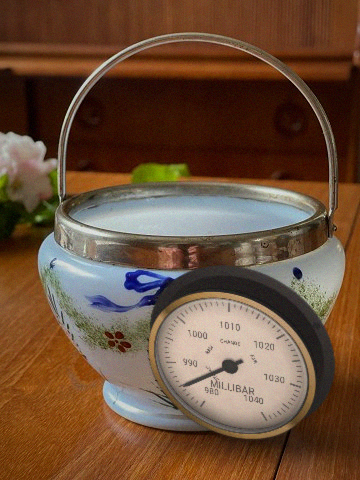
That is 985 mbar
